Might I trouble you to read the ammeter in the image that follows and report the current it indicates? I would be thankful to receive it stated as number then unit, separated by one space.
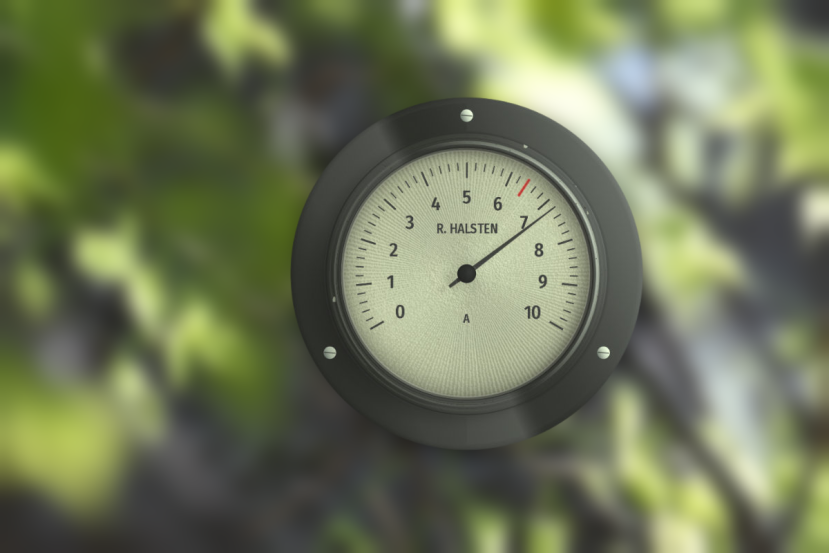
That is 7.2 A
